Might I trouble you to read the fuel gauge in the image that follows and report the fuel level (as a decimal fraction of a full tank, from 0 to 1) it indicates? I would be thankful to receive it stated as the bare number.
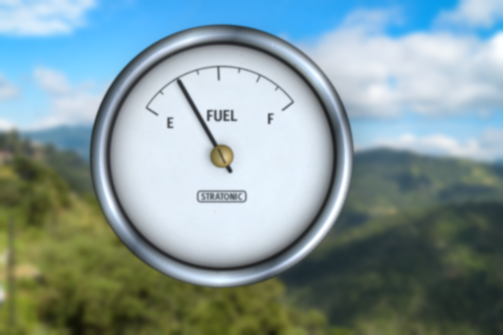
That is 0.25
